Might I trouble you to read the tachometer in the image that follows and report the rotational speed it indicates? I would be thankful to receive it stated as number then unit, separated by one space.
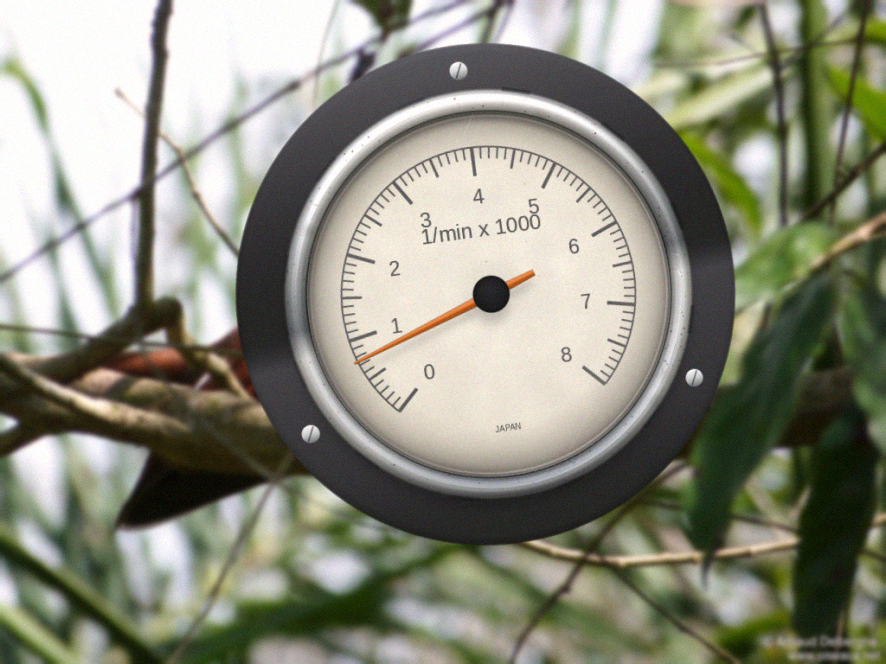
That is 750 rpm
